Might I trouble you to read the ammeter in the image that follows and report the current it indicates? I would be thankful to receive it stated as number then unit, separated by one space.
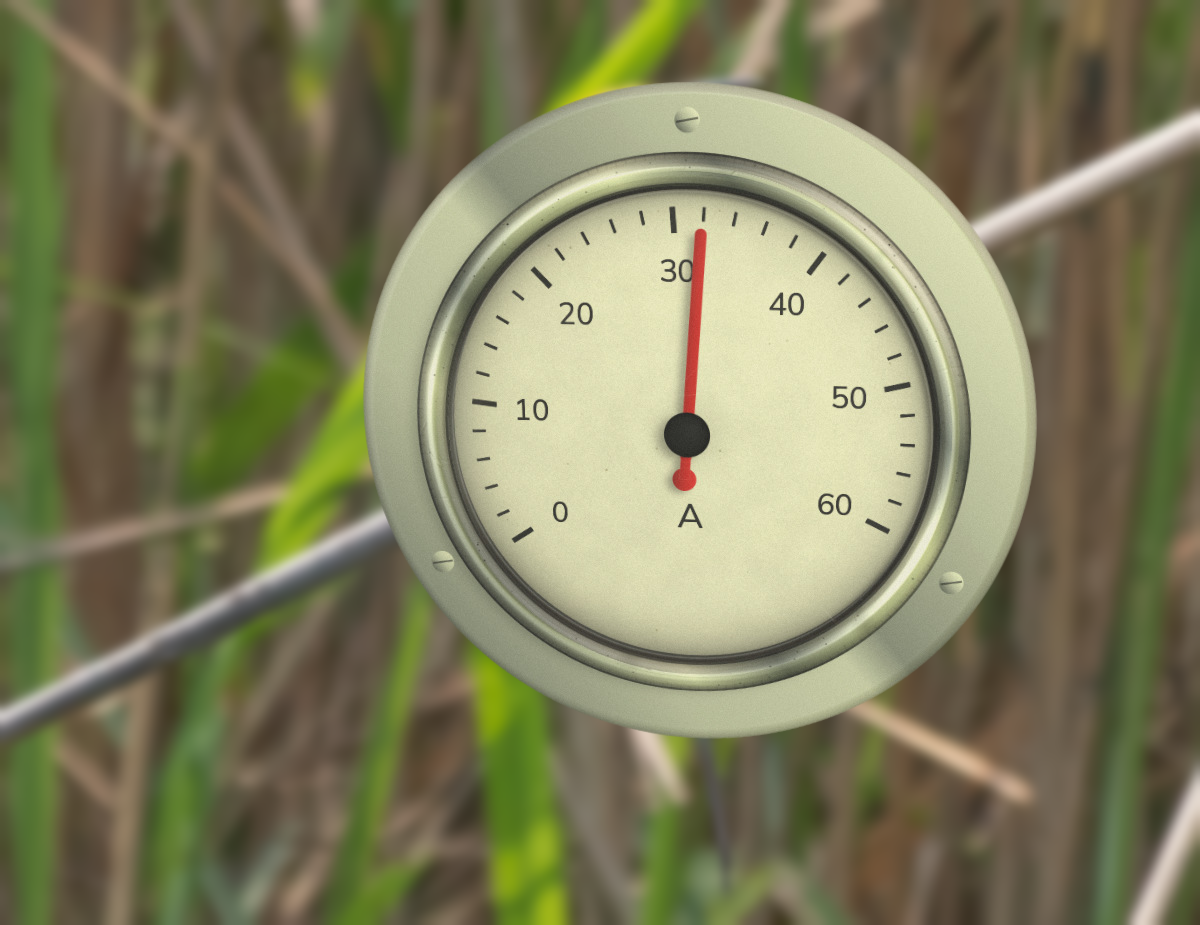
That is 32 A
